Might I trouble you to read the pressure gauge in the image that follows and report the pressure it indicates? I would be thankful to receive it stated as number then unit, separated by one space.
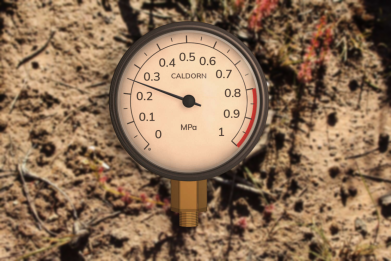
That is 0.25 MPa
